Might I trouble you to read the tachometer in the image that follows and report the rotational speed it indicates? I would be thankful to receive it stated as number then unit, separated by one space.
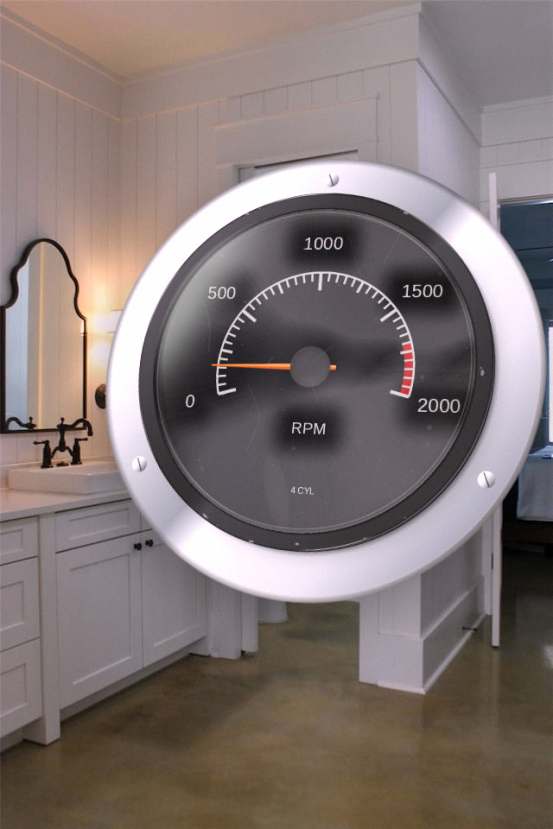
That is 150 rpm
